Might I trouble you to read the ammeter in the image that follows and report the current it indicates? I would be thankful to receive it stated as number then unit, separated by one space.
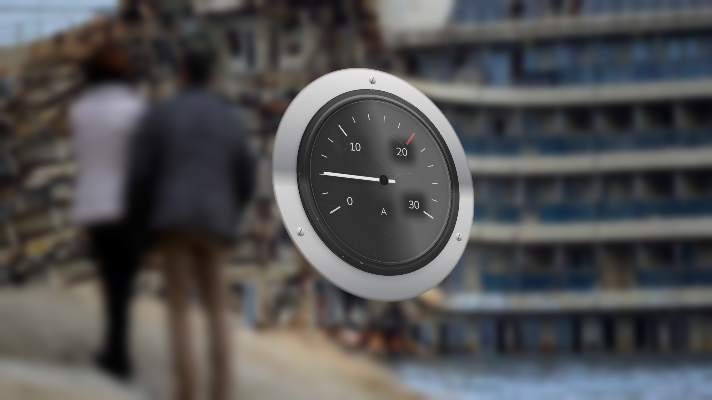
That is 4 A
